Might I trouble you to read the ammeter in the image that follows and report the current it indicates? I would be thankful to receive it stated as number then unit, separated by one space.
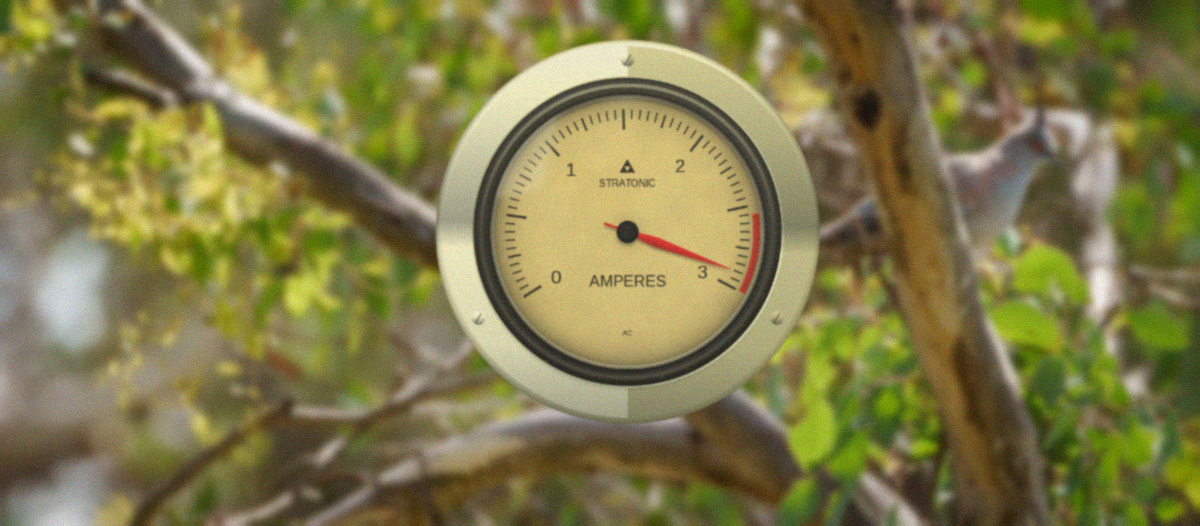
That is 2.9 A
